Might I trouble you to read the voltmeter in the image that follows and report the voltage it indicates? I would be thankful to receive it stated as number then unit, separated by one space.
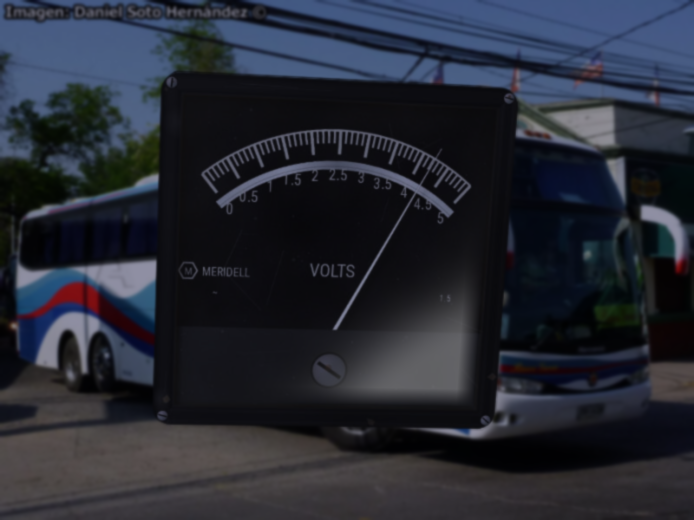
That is 4.2 V
